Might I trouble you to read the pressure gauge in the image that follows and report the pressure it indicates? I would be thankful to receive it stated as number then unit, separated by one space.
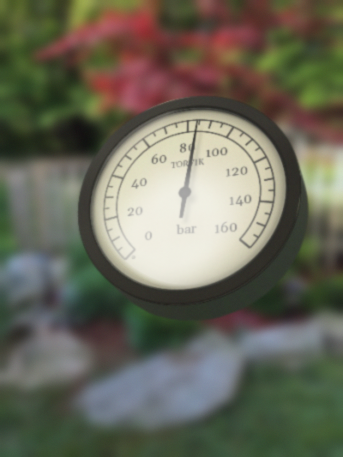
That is 85 bar
